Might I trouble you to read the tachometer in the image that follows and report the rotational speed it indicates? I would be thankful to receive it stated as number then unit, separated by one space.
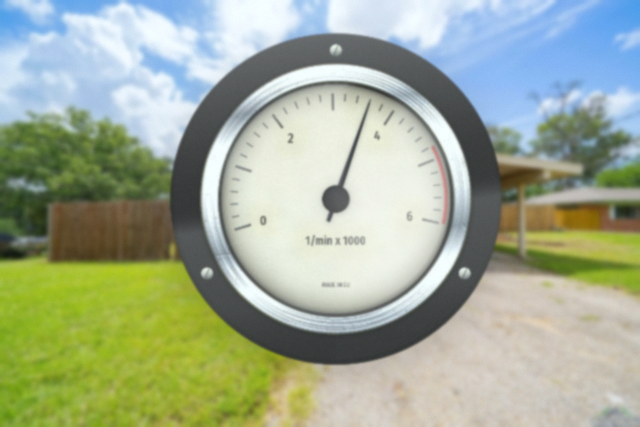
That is 3600 rpm
